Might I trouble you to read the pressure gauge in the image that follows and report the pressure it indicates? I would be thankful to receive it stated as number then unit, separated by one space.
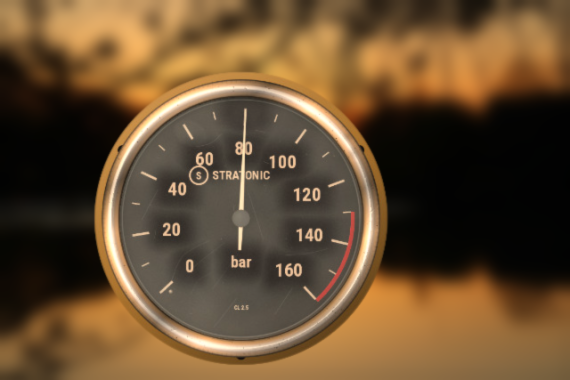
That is 80 bar
